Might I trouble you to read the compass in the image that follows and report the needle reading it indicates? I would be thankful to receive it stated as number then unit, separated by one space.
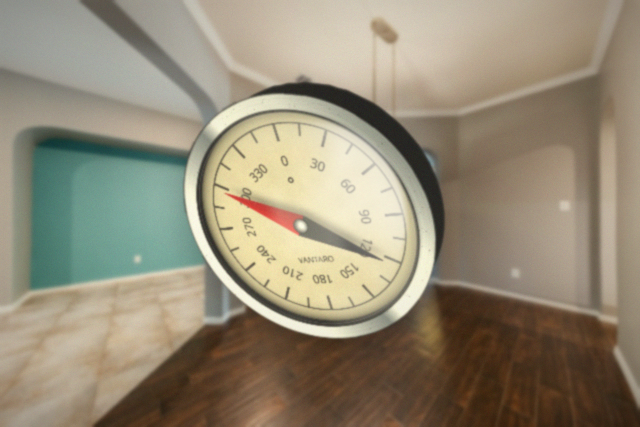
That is 300 °
